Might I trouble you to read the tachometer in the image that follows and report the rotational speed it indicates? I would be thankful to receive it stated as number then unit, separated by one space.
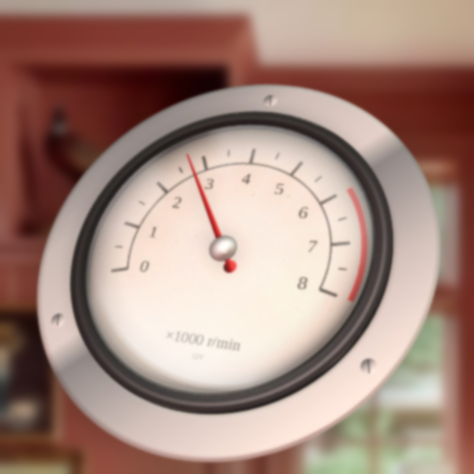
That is 2750 rpm
